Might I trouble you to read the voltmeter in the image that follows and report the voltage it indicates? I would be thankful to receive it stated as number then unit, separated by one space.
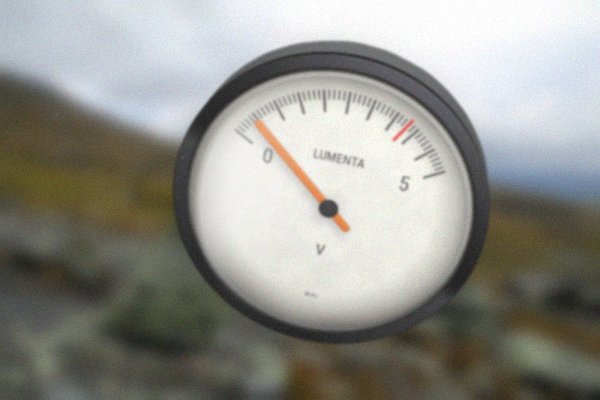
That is 0.5 V
